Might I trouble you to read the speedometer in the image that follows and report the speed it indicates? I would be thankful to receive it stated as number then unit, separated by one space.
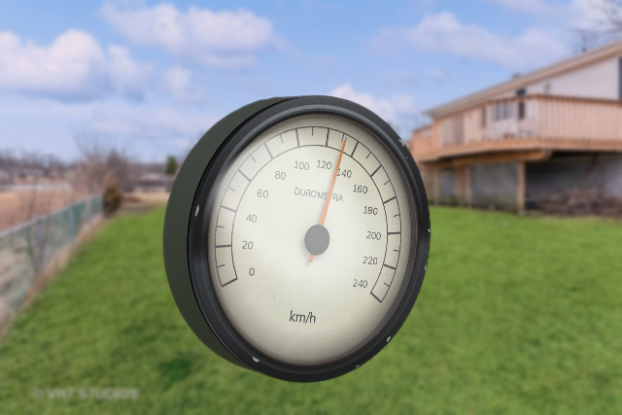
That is 130 km/h
